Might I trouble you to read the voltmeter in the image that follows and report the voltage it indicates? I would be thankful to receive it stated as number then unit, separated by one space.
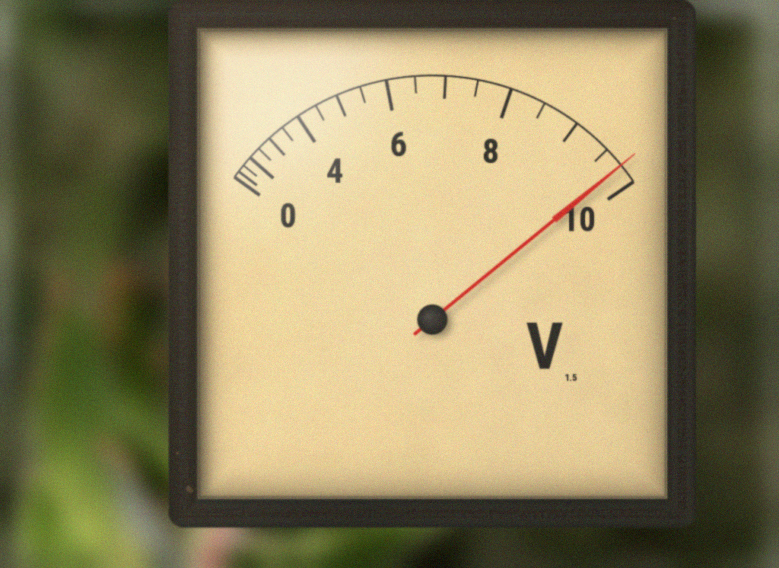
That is 9.75 V
